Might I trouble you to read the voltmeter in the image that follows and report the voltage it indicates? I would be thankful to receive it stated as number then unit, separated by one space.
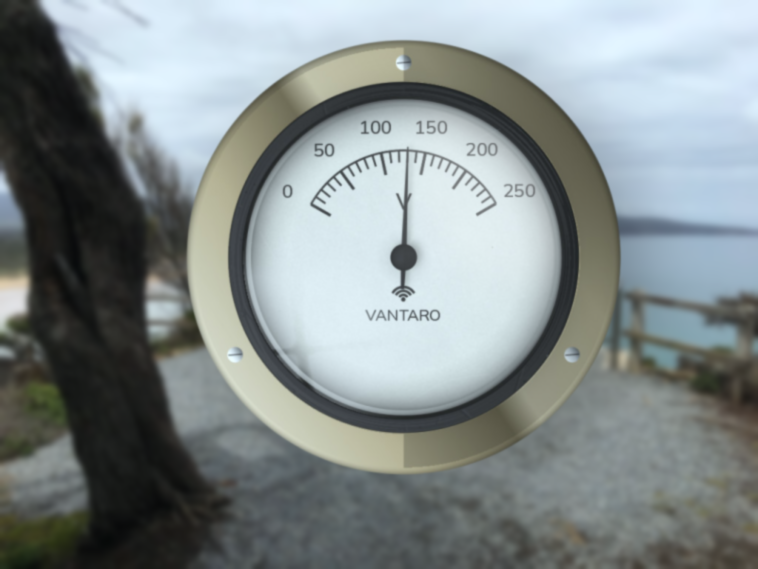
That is 130 V
